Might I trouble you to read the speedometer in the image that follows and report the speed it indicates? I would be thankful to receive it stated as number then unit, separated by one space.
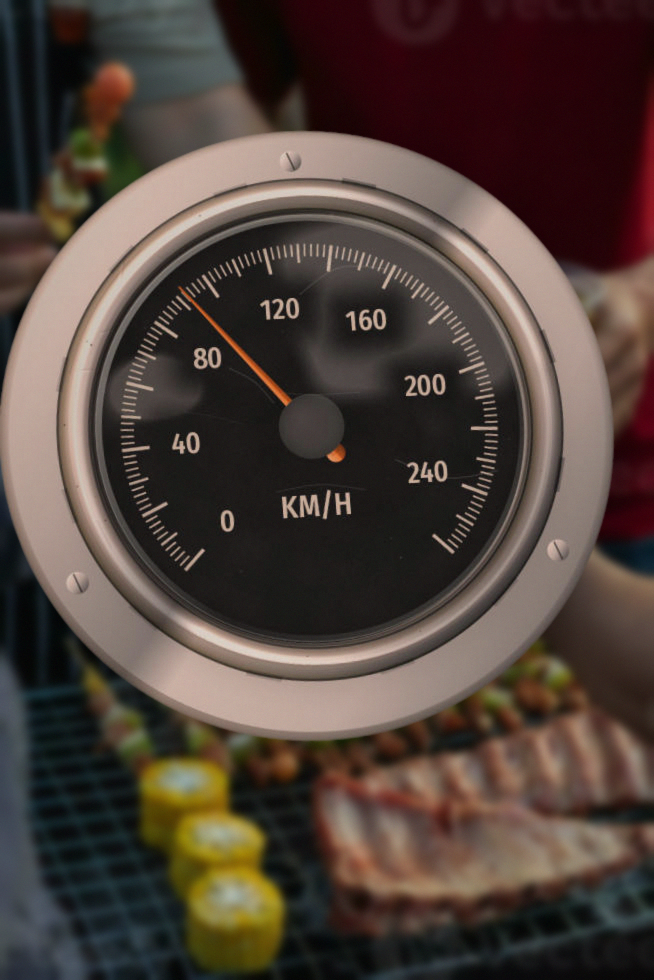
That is 92 km/h
